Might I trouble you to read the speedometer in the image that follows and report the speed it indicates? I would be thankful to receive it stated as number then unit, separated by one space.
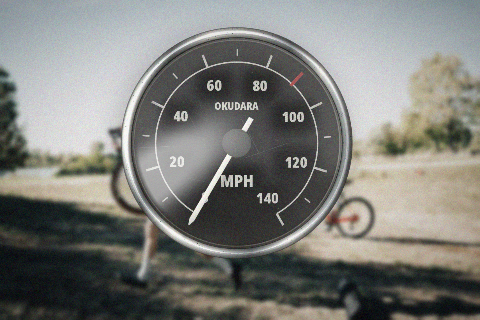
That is 0 mph
